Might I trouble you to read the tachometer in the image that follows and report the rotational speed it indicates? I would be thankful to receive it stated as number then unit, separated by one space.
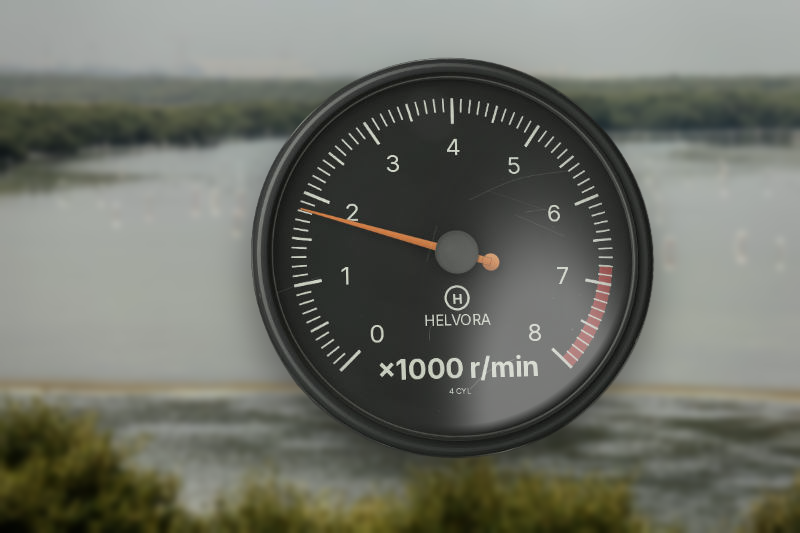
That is 1800 rpm
